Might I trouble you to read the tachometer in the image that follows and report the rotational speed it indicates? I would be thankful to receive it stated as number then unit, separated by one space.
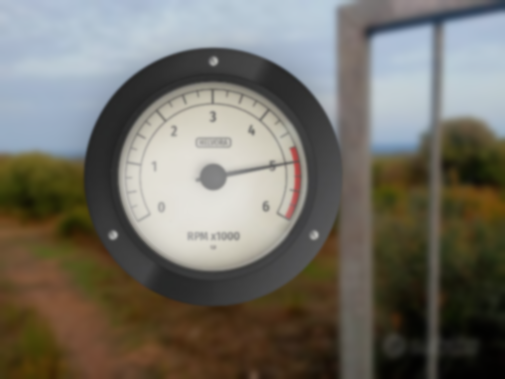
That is 5000 rpm
